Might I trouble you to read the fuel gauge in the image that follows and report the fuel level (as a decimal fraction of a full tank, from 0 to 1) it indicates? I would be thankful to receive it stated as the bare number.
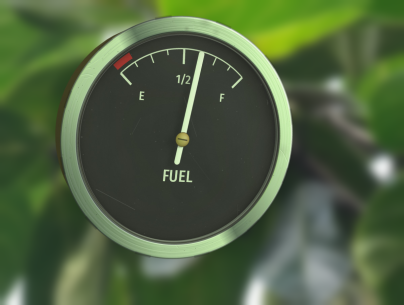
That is 0.625
